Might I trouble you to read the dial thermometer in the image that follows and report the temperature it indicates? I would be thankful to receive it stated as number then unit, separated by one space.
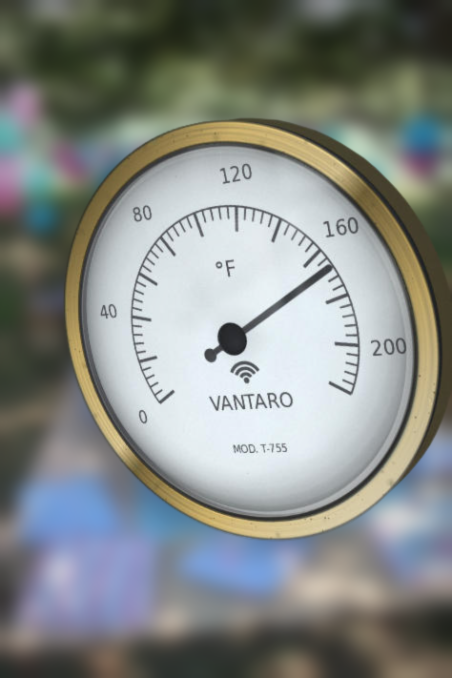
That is 168 °F
